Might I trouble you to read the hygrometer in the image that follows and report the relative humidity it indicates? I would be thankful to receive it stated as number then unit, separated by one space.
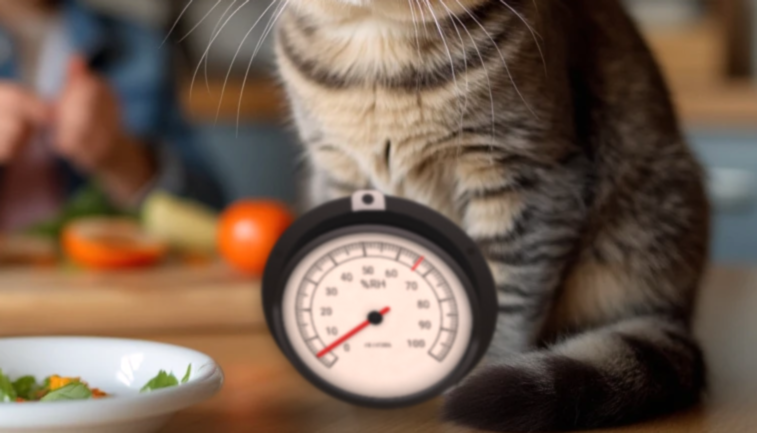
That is 5 %
